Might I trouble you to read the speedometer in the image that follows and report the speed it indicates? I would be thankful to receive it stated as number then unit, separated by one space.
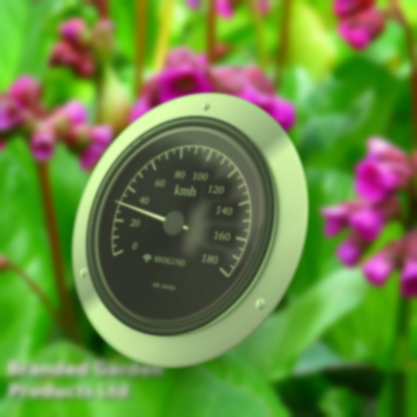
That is 30 km/h
